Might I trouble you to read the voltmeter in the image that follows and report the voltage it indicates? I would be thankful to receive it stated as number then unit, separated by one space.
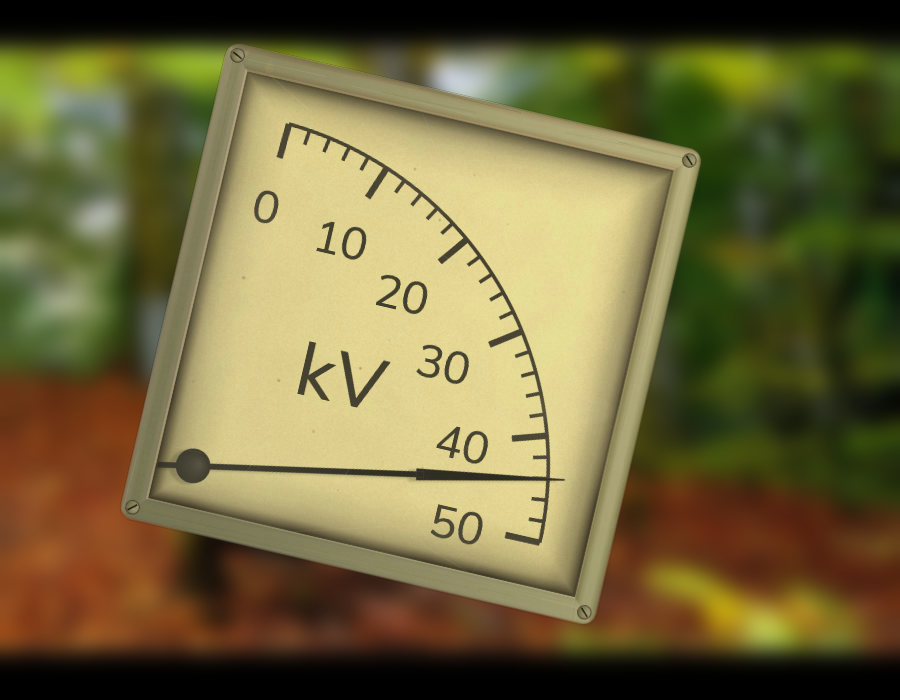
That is 44 kV
